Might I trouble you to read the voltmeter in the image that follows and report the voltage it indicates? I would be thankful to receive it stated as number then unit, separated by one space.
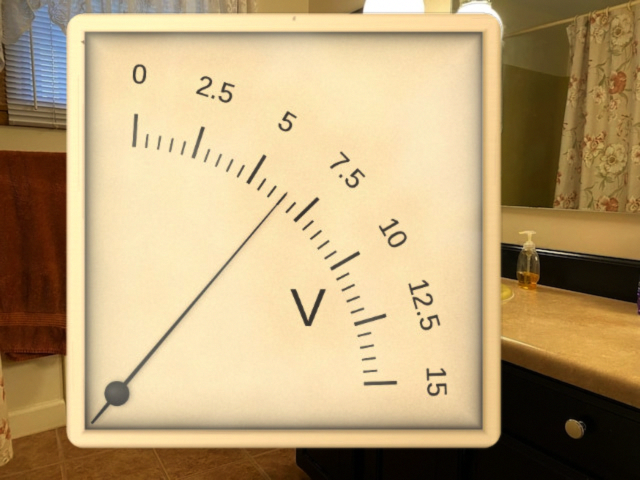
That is 6.5 V
